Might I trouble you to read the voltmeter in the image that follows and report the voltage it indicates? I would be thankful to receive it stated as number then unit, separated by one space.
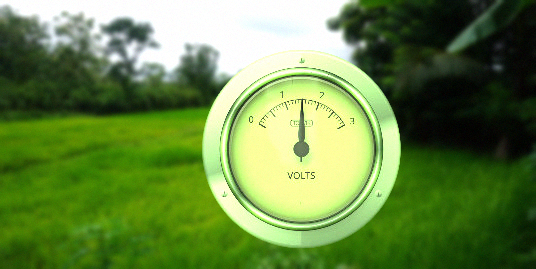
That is 1.5 V
